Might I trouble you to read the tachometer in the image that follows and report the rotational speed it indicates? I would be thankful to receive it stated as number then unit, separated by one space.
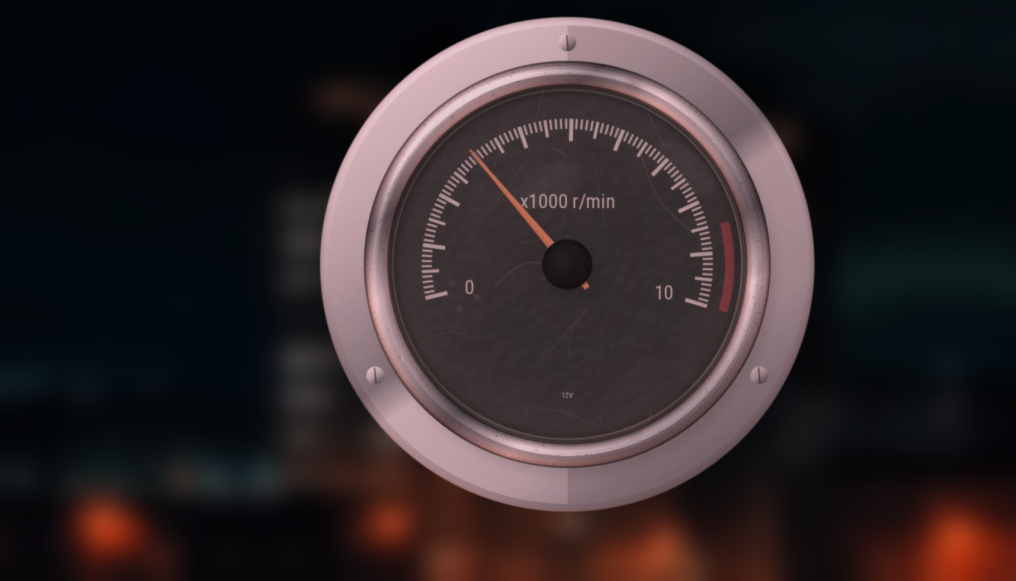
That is 3000 rpm
